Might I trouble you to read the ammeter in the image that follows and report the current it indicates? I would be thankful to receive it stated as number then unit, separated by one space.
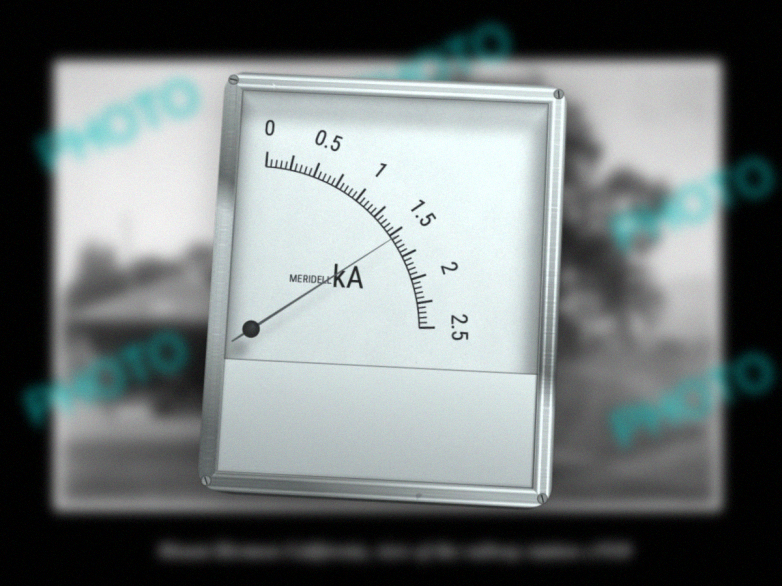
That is 1.55 kA
